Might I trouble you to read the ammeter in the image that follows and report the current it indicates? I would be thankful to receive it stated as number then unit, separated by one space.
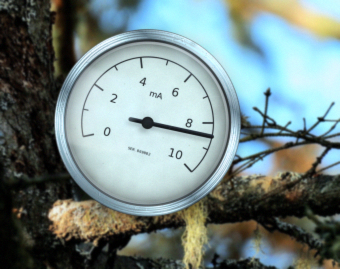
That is 8.5 mA
